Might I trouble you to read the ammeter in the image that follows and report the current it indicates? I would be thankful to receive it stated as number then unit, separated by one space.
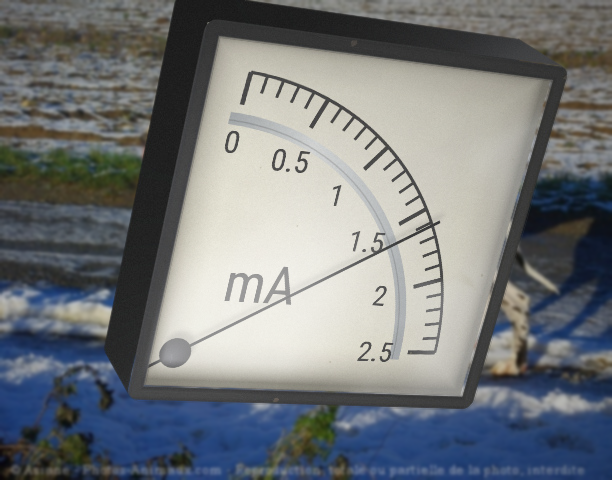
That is 1.6 mA
